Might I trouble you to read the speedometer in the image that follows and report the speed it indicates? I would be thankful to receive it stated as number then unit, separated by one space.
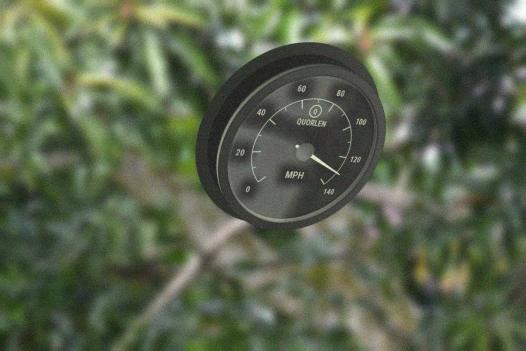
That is 130 mph
